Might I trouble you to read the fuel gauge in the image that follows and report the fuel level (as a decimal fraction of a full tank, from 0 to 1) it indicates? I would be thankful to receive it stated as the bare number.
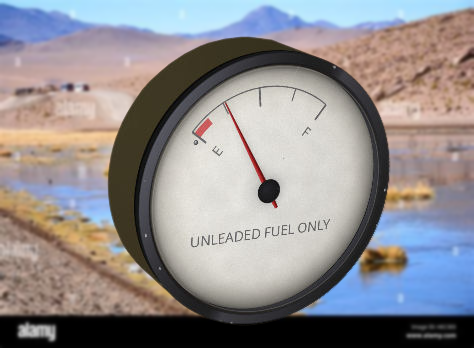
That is 0.25
